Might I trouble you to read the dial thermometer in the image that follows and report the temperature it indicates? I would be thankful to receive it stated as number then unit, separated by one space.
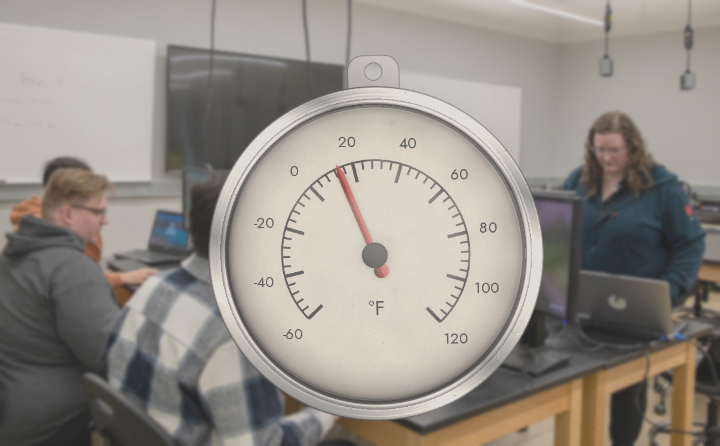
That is 14 °F
